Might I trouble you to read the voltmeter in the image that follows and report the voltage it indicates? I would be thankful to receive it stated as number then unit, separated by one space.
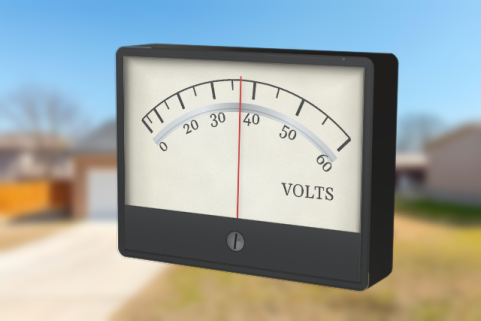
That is 37.5 V
